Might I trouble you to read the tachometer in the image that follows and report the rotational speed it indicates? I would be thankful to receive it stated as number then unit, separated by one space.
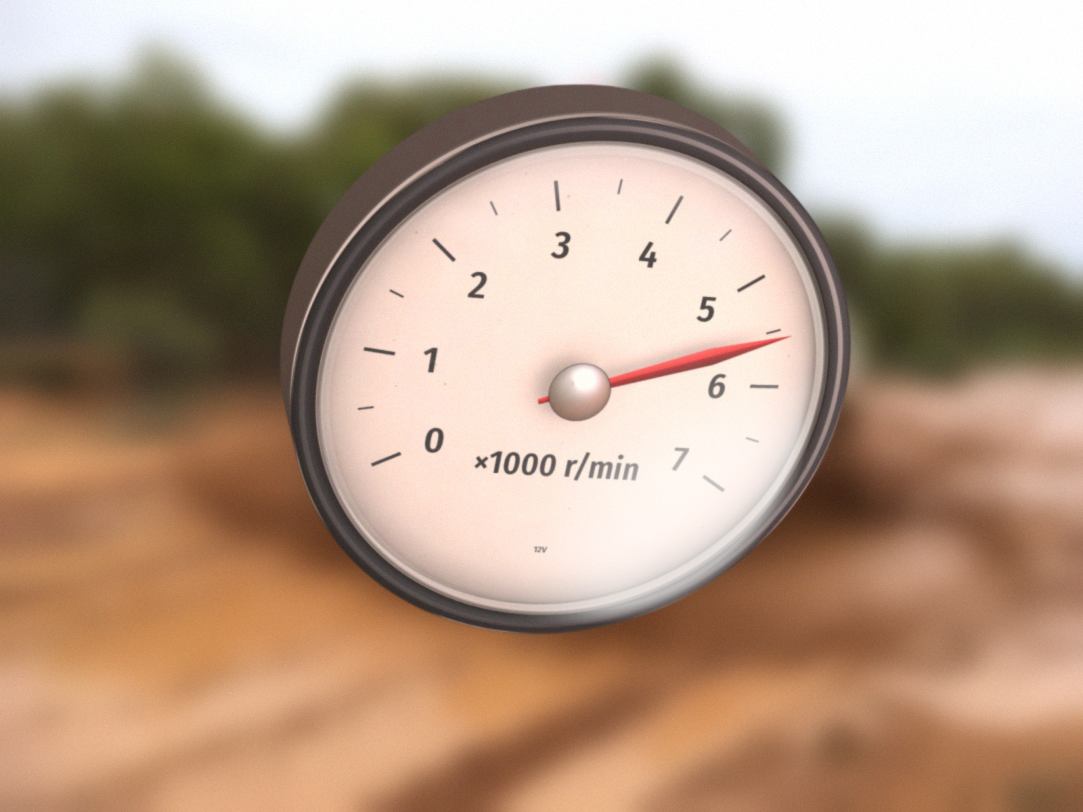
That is 5500 rpm
